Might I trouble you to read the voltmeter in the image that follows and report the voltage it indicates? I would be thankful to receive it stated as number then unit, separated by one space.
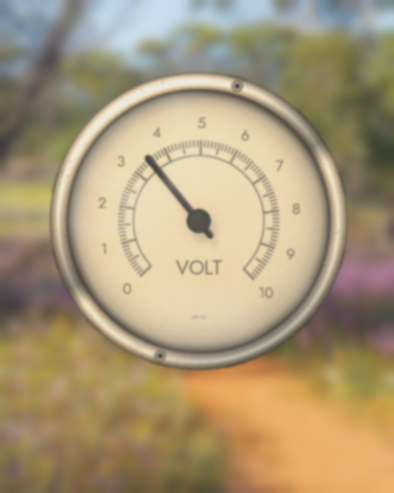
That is 3.5 V
